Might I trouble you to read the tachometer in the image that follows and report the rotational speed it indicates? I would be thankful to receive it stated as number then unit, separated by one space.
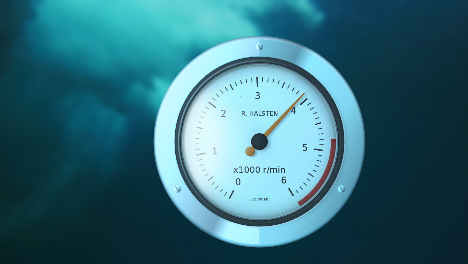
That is 3900 rpm
